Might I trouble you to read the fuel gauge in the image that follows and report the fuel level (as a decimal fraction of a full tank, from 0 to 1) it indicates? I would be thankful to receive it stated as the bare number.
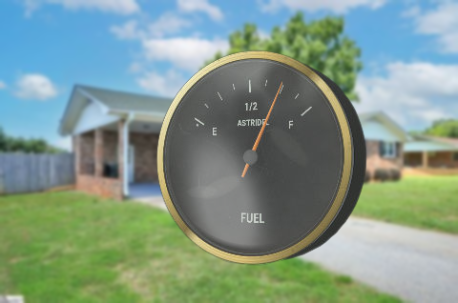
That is 0.75
